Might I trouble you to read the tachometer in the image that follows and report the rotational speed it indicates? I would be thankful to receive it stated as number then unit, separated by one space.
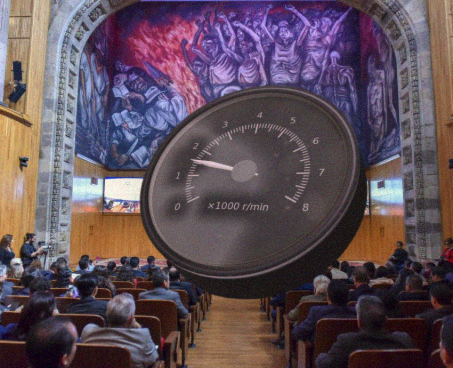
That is 1500 rpm
